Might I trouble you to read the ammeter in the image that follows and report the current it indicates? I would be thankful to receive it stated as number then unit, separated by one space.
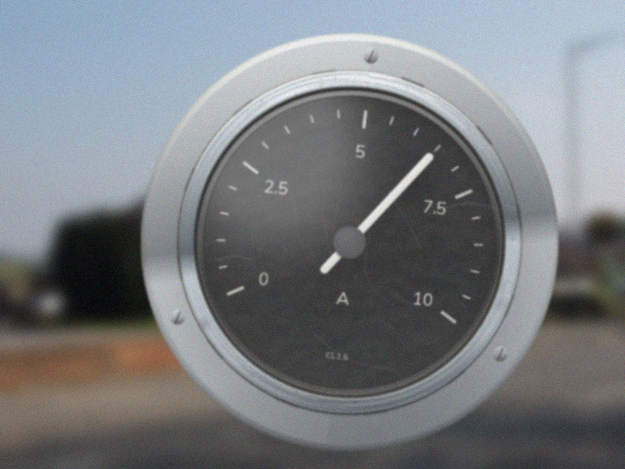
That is 6.5 A
